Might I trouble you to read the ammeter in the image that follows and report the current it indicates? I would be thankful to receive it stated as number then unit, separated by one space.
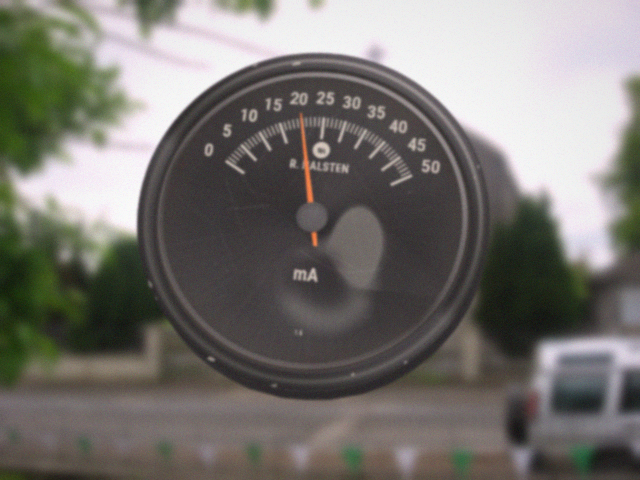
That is 20 mA
